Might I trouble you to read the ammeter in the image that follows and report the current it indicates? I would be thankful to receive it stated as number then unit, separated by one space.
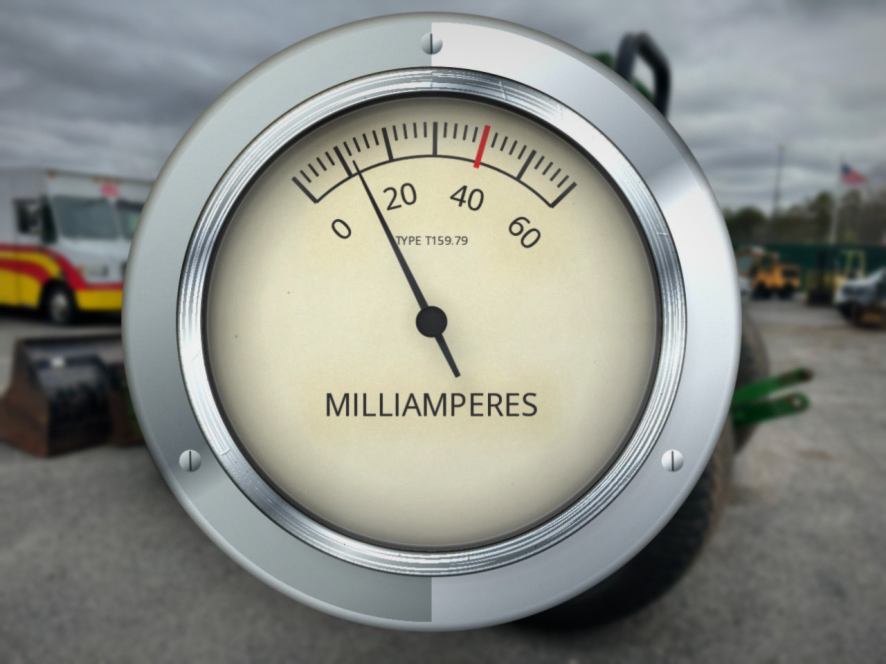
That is 12 mA
